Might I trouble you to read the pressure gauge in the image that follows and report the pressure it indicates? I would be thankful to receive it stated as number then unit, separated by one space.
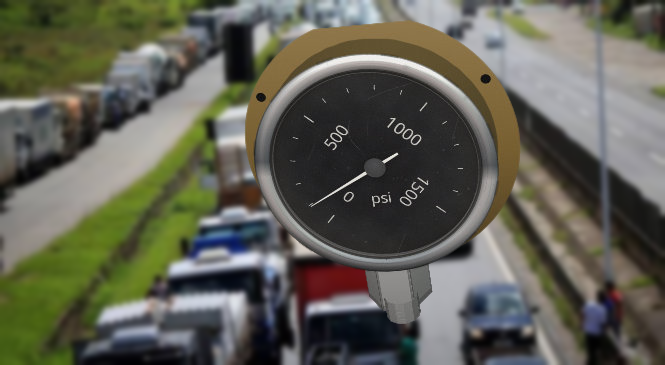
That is 100 psi
